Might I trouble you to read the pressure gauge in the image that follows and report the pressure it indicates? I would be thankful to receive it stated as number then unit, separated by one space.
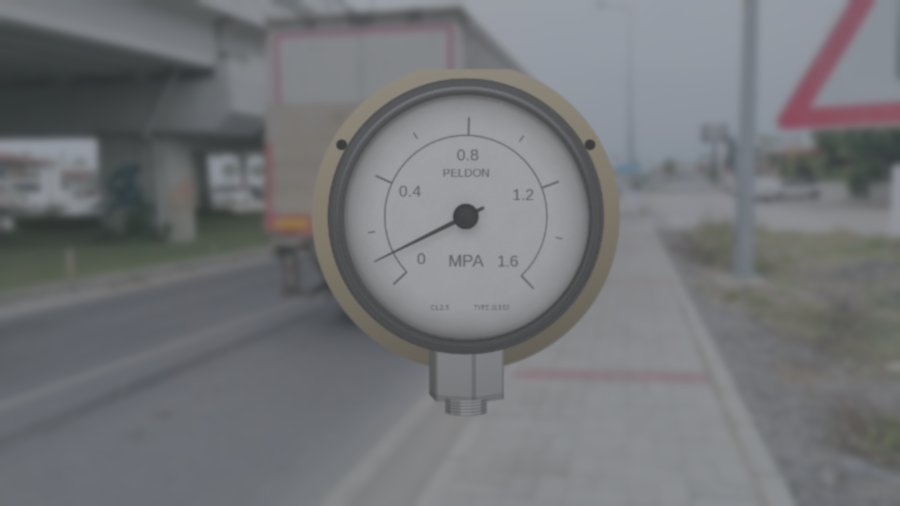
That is 0.1 MPa
